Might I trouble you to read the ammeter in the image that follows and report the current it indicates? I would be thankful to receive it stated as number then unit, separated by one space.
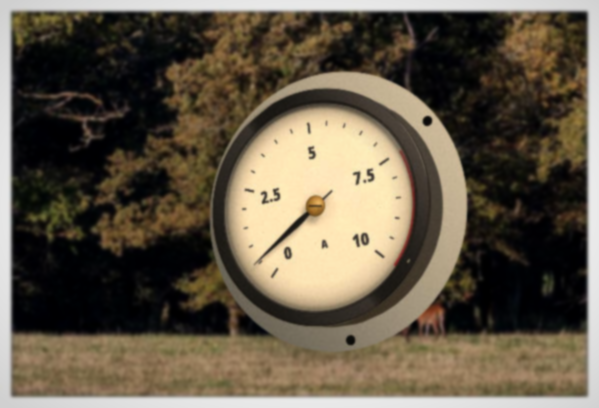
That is 0.5 A
